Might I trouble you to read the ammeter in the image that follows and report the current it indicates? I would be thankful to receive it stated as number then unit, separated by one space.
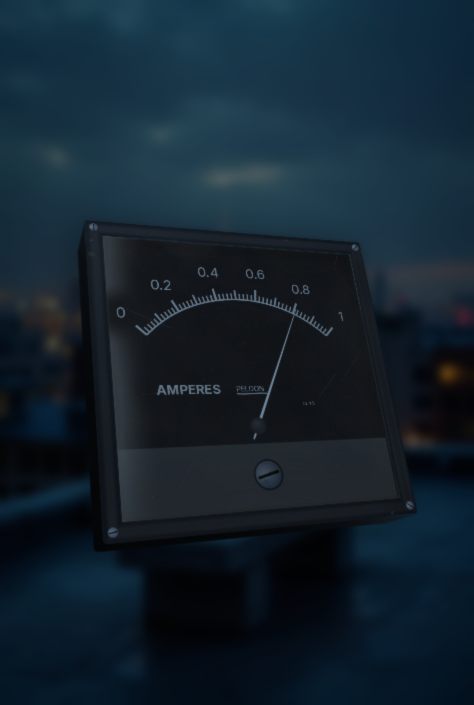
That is 0.8 A
